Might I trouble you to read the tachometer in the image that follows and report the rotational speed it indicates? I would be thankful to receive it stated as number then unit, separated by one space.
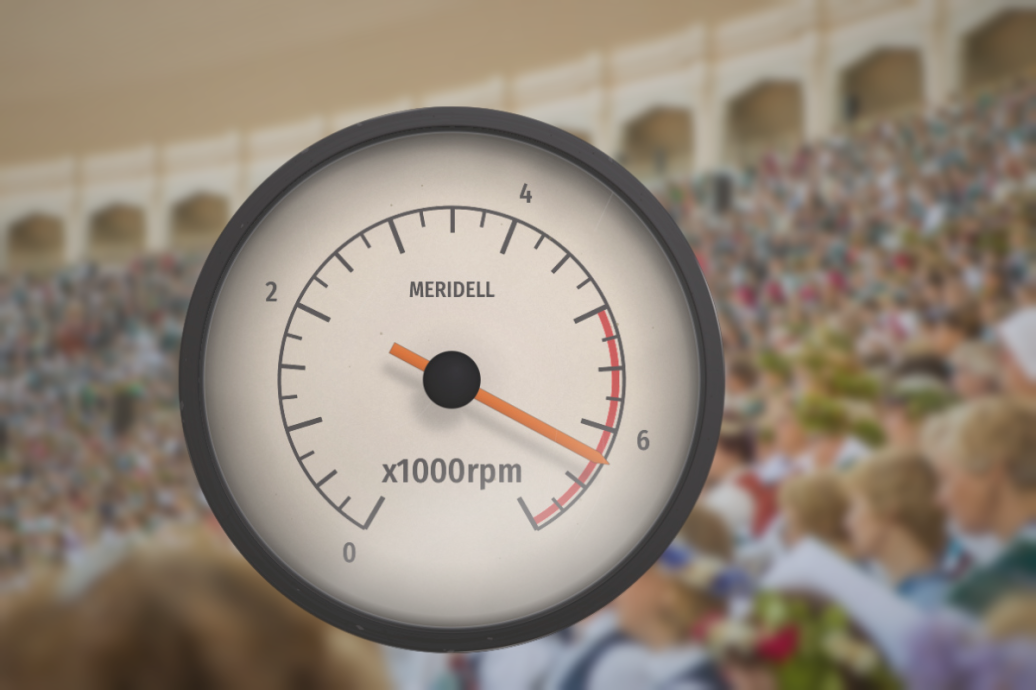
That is 6250 rpm
